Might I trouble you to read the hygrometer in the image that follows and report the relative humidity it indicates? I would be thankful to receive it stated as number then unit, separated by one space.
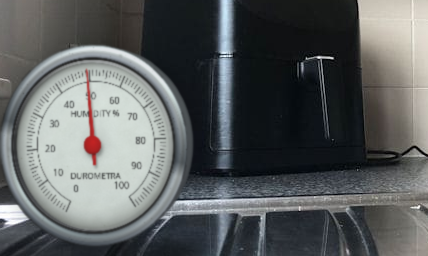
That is 50 %
